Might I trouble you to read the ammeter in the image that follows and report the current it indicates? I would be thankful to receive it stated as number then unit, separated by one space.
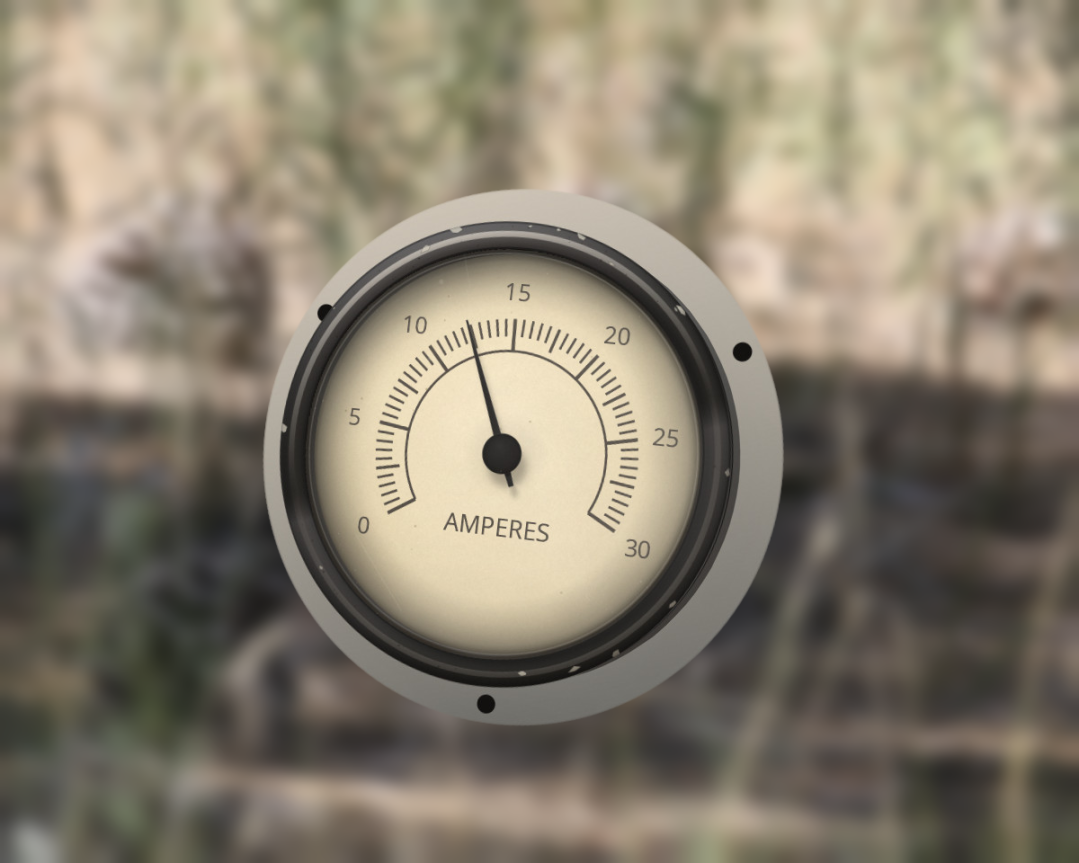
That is 12.5 A
